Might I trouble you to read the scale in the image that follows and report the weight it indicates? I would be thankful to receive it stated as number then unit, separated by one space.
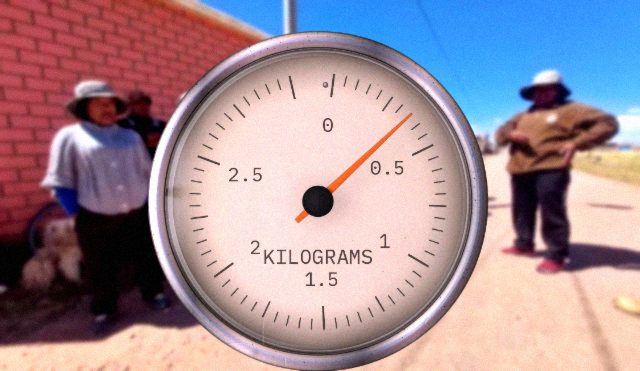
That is 0.35 kg
